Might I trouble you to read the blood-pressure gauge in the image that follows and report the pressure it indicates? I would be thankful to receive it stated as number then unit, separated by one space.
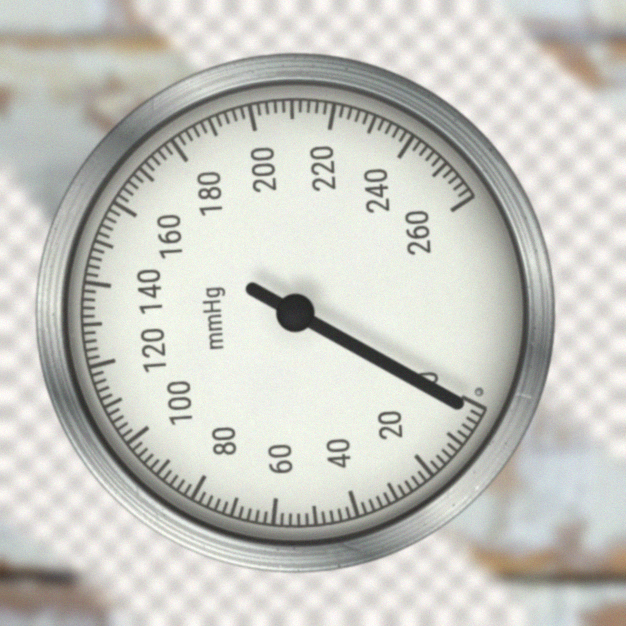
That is 2 mmHg
